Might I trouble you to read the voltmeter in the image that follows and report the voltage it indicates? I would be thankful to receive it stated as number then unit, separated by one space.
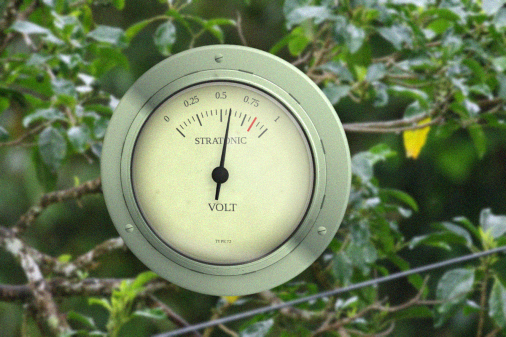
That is 0.6 V
